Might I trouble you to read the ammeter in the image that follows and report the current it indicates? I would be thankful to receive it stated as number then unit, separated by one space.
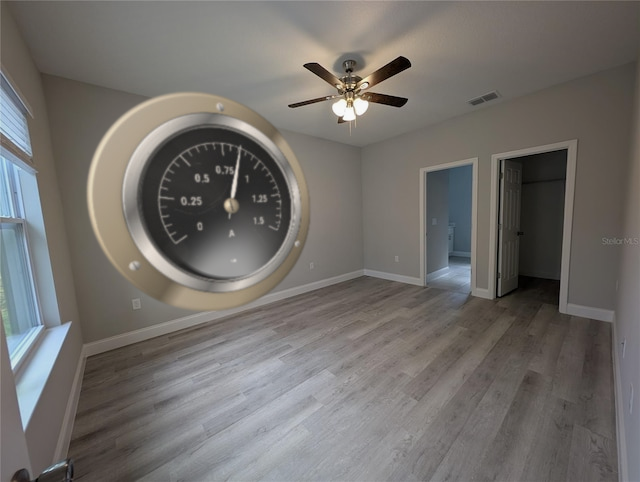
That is 0.85 A
